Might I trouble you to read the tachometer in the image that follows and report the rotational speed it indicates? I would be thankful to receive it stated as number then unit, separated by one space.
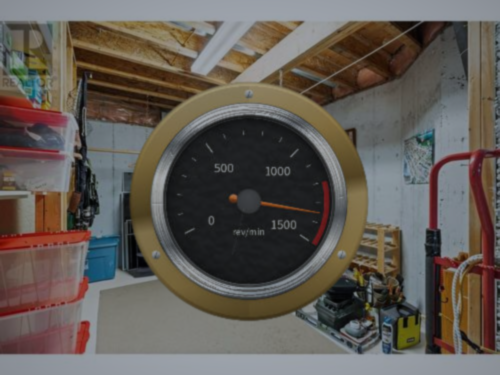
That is 1350 rpm
